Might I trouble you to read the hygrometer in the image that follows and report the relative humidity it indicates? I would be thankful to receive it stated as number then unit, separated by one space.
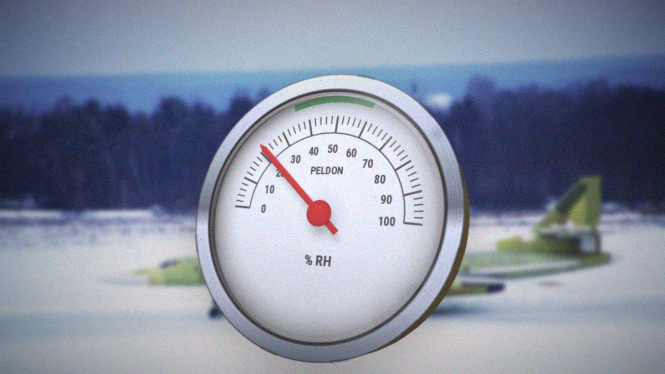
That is 22 %
